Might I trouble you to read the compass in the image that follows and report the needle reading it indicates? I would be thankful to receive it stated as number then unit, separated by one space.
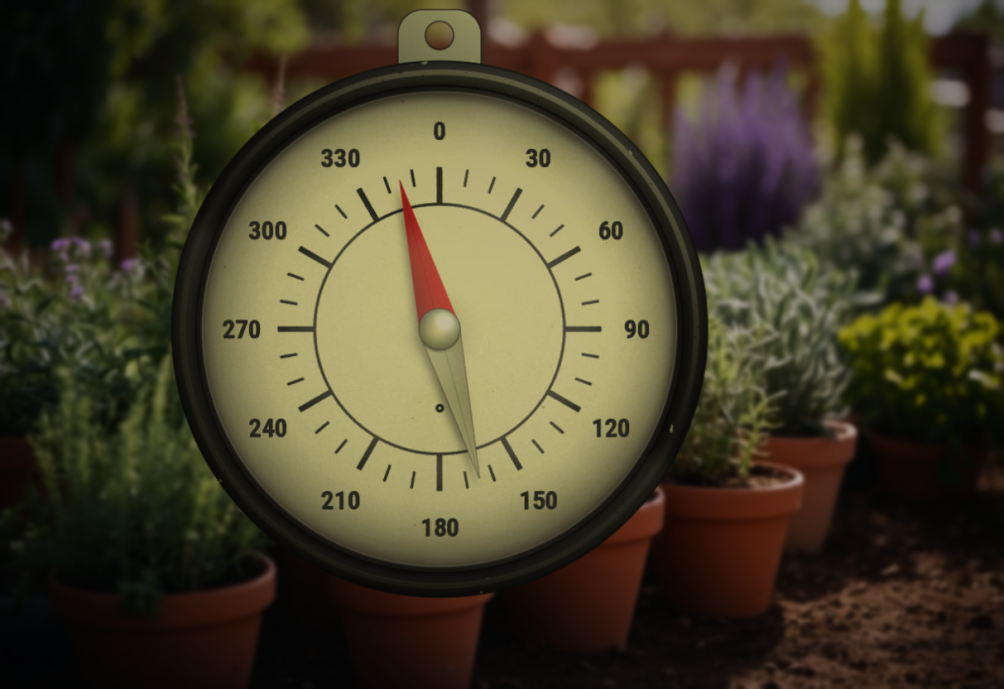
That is 345 °
